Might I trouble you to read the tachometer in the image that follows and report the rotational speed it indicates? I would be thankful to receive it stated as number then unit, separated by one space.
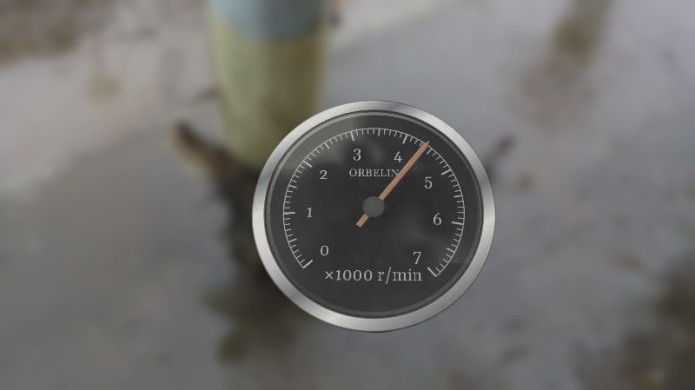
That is 4400 rpm
